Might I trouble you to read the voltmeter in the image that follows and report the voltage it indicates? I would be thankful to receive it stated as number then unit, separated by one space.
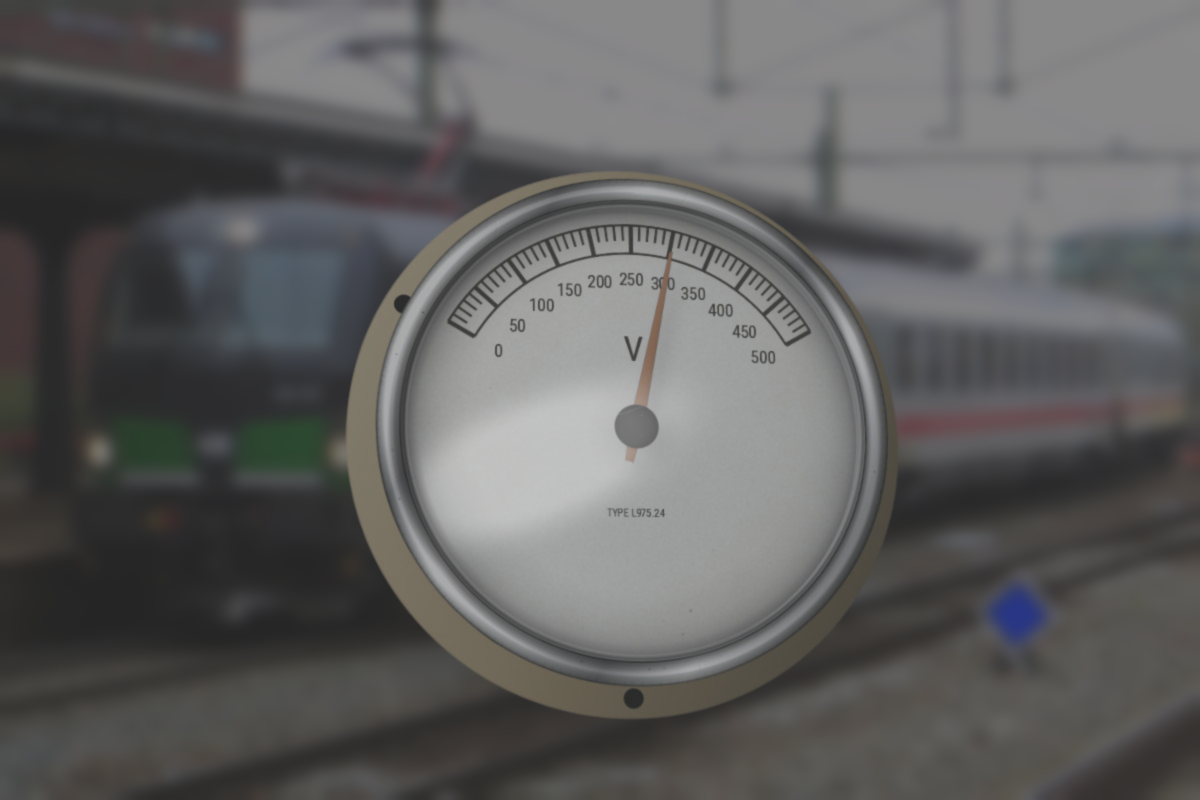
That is 300 V
